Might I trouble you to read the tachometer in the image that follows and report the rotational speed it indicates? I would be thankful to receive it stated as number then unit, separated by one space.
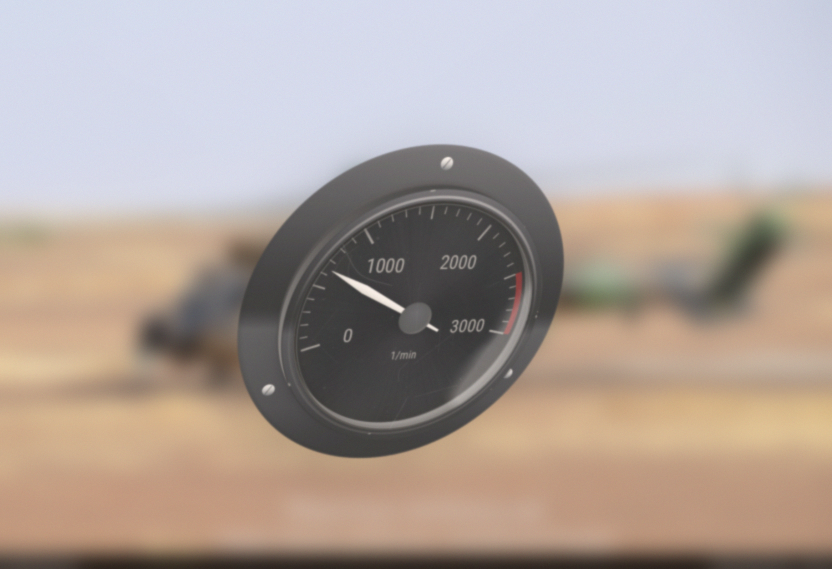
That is 650 rpm
